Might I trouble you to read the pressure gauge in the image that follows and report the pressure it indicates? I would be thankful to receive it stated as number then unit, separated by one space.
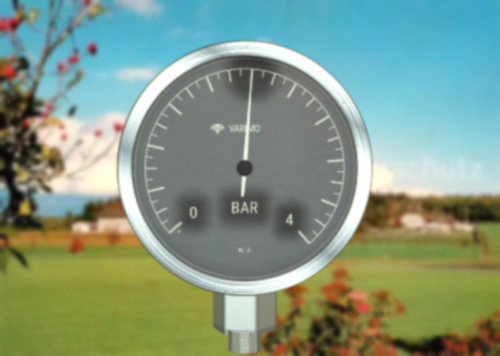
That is 2 bar
